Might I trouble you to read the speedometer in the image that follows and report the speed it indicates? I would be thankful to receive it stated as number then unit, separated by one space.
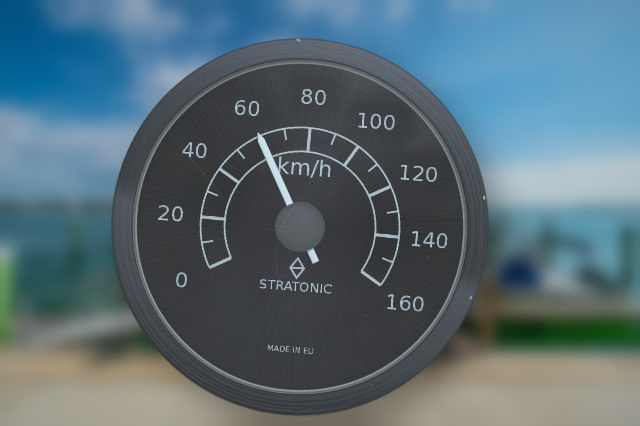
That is 60 km/h
